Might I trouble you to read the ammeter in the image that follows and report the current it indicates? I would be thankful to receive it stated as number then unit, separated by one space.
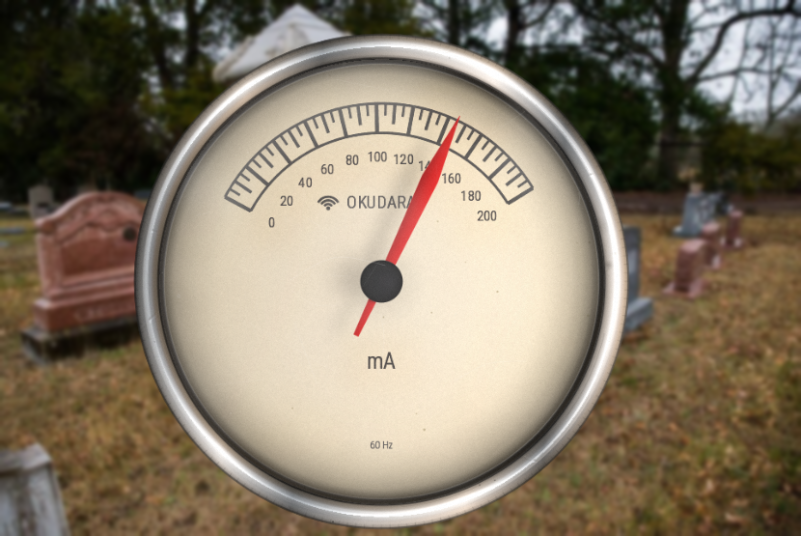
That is 145 mA
